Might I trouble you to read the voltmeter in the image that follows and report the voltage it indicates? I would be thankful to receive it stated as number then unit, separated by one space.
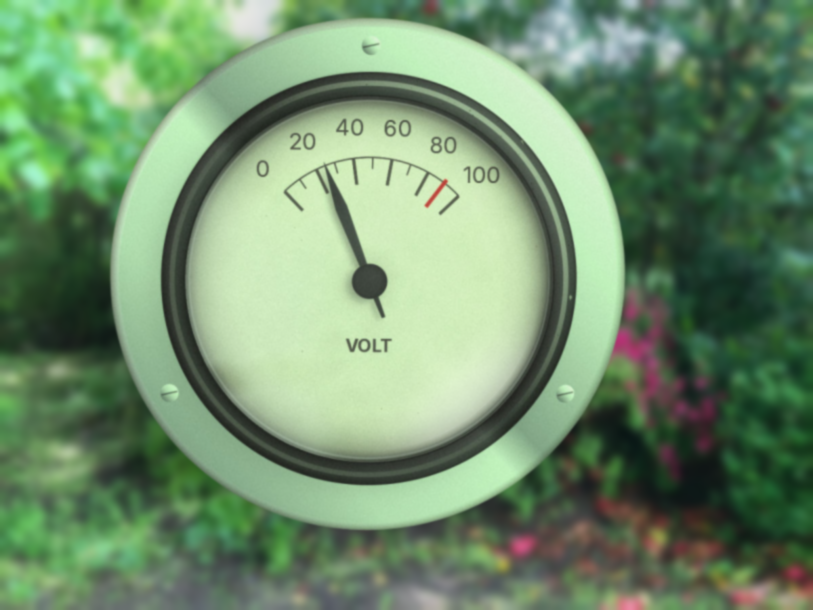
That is 25 V
